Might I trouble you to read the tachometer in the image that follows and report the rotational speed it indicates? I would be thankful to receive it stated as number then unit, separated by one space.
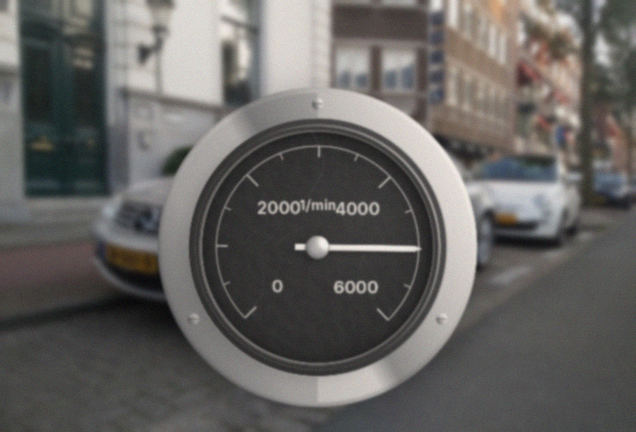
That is 5000 rpm
